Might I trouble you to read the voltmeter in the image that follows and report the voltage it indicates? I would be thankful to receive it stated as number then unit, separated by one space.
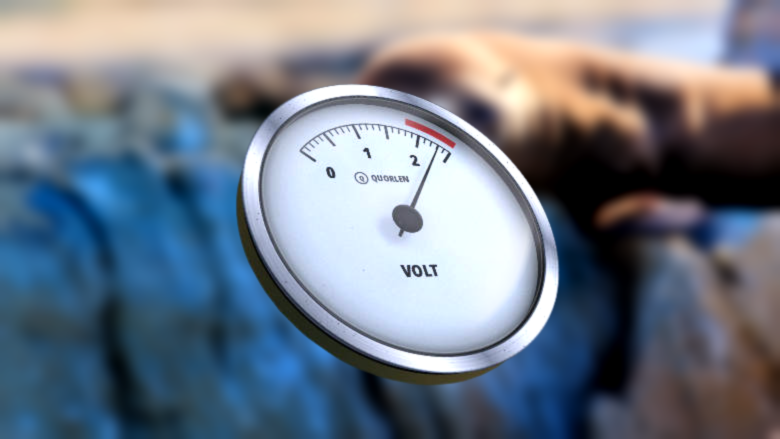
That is 2.3 V
